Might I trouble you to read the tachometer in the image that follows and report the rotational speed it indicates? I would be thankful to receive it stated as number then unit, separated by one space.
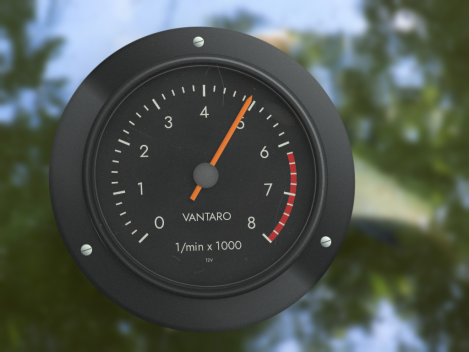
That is 4900 rpm
